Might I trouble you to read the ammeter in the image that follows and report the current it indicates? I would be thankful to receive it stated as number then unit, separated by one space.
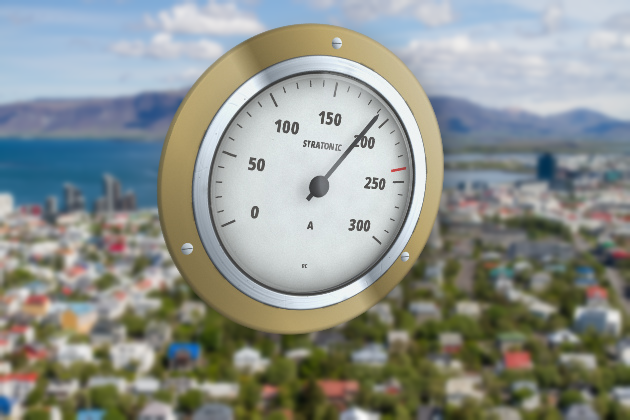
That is 190 A
